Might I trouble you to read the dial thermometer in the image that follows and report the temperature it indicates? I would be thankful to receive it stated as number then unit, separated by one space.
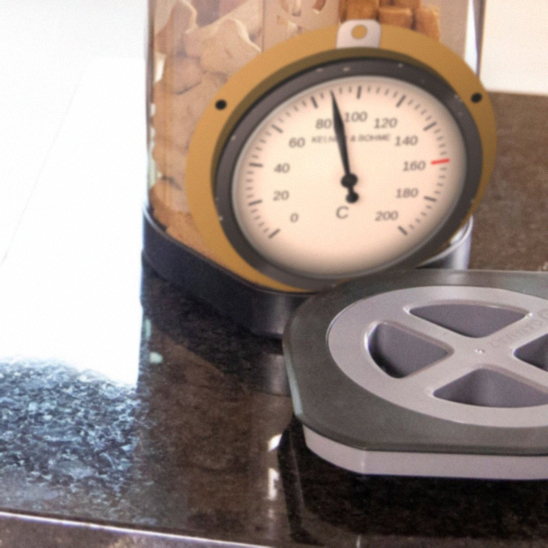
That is 88 °C
